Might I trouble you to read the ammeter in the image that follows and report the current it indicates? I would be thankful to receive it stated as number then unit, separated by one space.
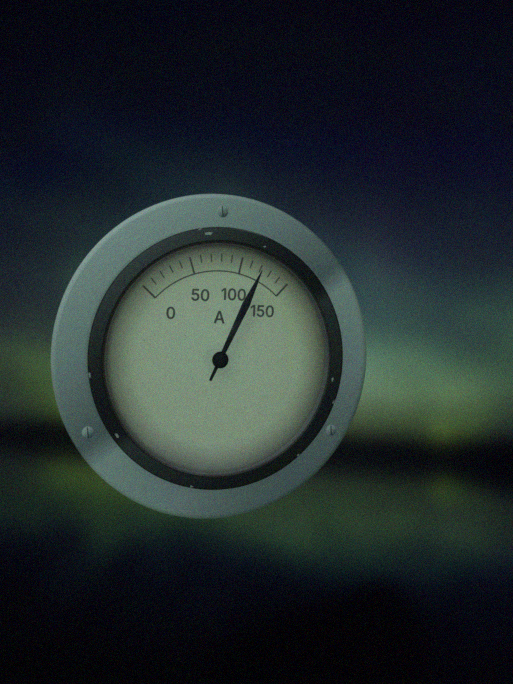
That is 120 A
